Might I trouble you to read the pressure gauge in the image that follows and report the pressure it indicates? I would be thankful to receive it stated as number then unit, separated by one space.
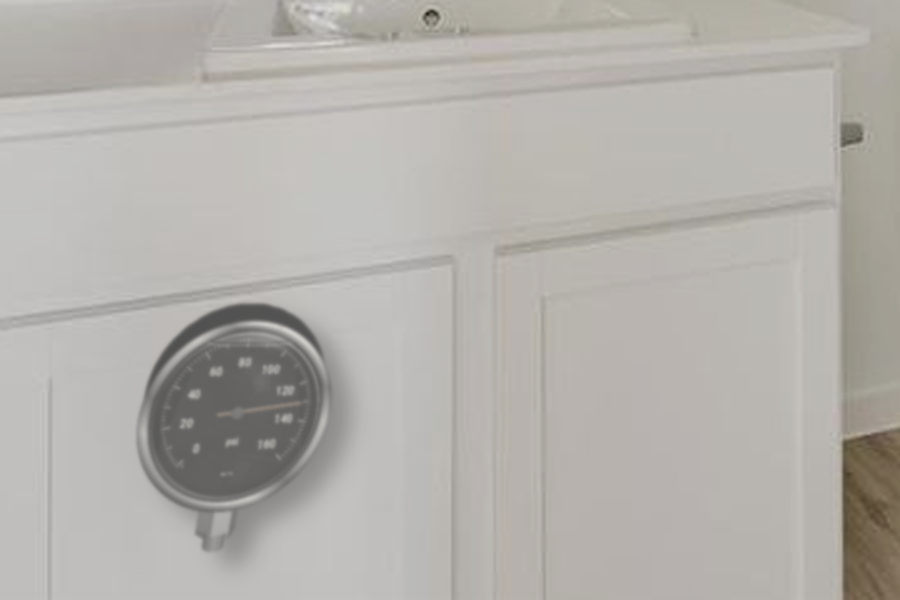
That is 130 psi
